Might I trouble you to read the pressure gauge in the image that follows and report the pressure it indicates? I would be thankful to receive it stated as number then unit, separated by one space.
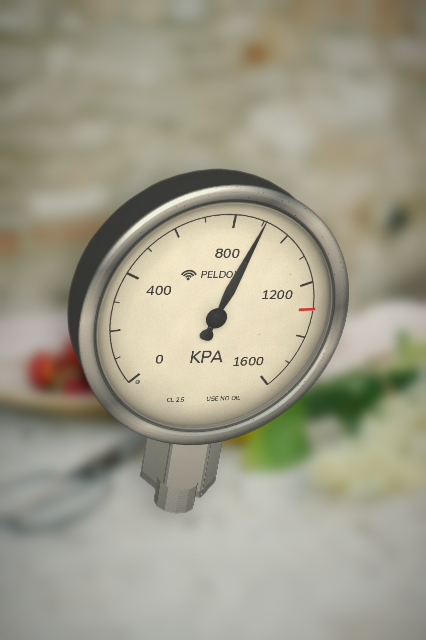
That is 900 kPa
